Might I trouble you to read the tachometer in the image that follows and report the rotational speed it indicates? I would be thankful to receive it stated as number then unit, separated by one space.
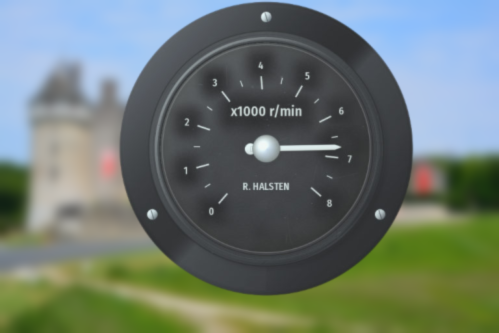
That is 6750 rpm
